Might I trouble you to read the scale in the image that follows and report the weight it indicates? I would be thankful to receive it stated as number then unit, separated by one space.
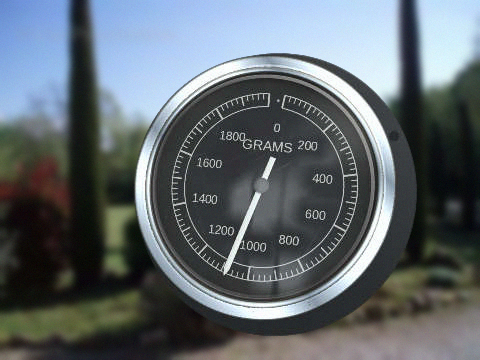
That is 1080 g
